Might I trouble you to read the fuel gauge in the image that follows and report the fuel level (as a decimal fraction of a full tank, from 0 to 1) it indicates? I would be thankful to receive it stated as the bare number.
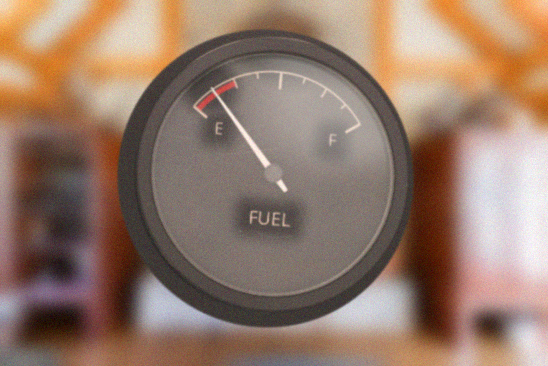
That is 0.125
